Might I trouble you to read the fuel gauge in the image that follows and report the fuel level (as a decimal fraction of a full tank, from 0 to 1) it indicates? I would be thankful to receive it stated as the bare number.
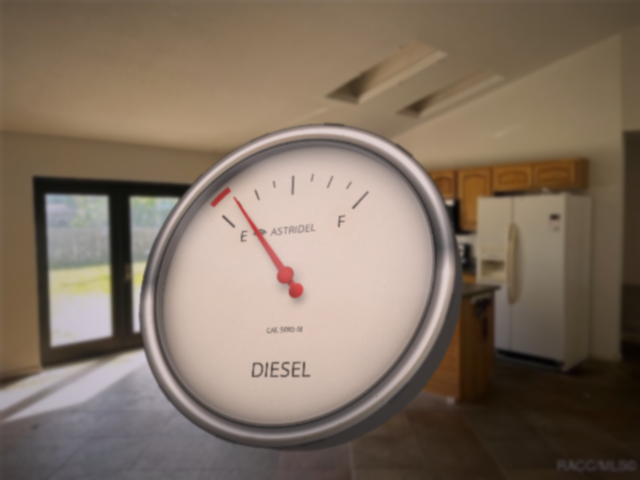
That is 0.125
